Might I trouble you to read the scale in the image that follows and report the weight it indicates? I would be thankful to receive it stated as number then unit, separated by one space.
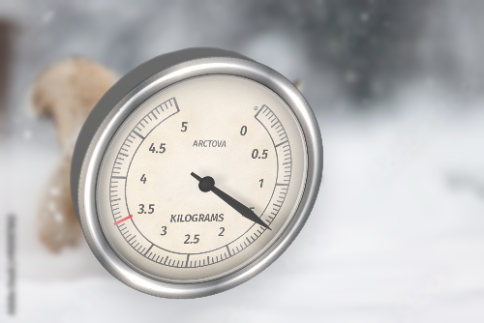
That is 1.5 kg
